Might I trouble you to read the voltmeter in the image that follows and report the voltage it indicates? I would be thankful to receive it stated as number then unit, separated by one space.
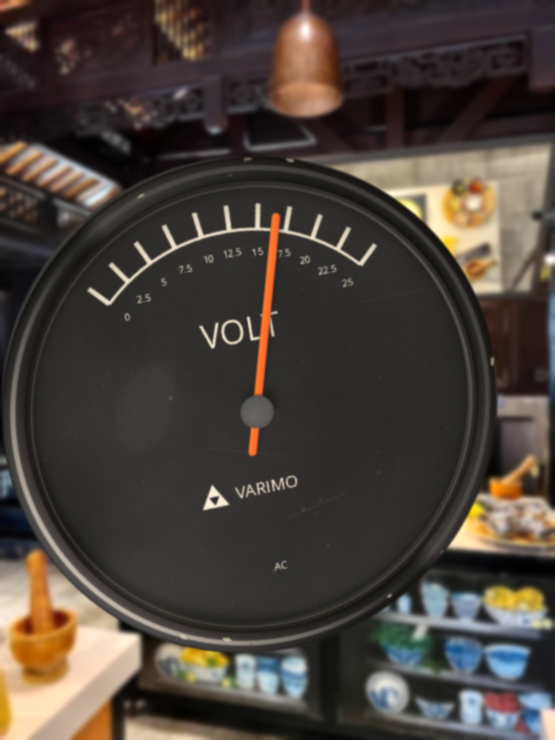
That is 16.25 V
